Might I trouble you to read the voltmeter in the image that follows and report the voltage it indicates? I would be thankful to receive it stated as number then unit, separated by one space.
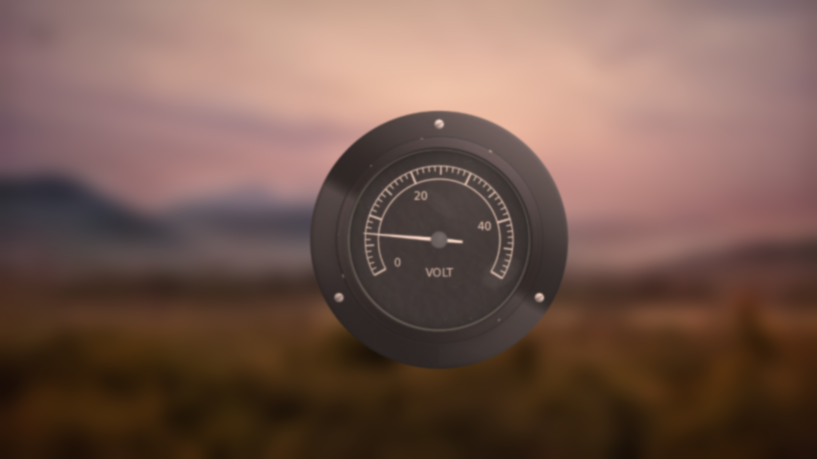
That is 7 V
